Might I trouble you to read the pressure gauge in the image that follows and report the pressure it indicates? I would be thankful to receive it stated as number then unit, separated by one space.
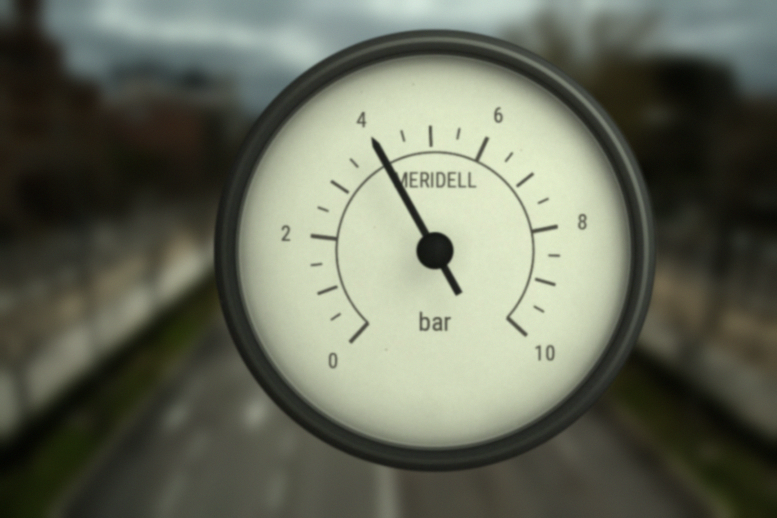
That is 4 bar
